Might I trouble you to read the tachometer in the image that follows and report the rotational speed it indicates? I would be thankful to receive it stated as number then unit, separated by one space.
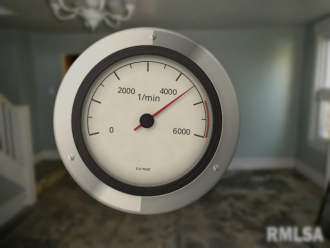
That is 4500 rpm
